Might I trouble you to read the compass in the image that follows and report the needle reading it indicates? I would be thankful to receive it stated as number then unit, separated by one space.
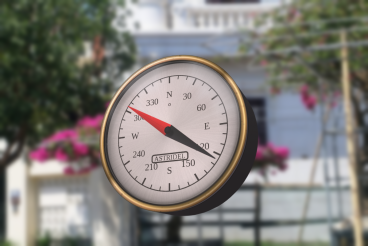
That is 305 °
